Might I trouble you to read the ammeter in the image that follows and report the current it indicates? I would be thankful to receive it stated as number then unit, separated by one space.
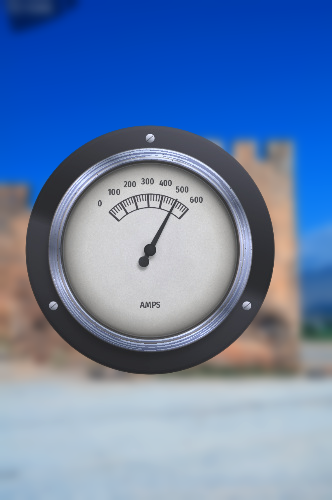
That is 500 A
